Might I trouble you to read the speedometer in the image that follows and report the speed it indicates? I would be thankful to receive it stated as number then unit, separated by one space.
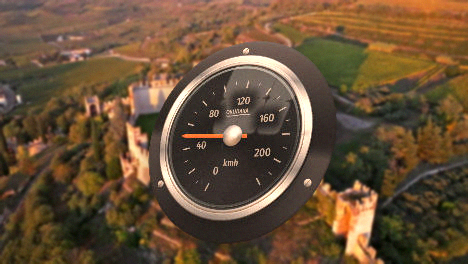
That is 50 km/h
